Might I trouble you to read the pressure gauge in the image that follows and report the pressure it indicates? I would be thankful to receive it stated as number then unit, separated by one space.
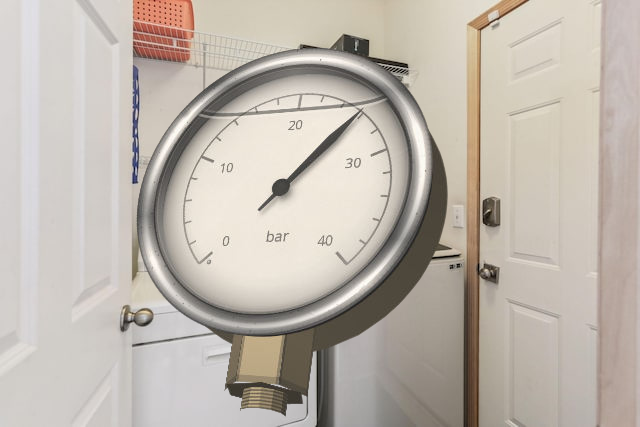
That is 26 bar
